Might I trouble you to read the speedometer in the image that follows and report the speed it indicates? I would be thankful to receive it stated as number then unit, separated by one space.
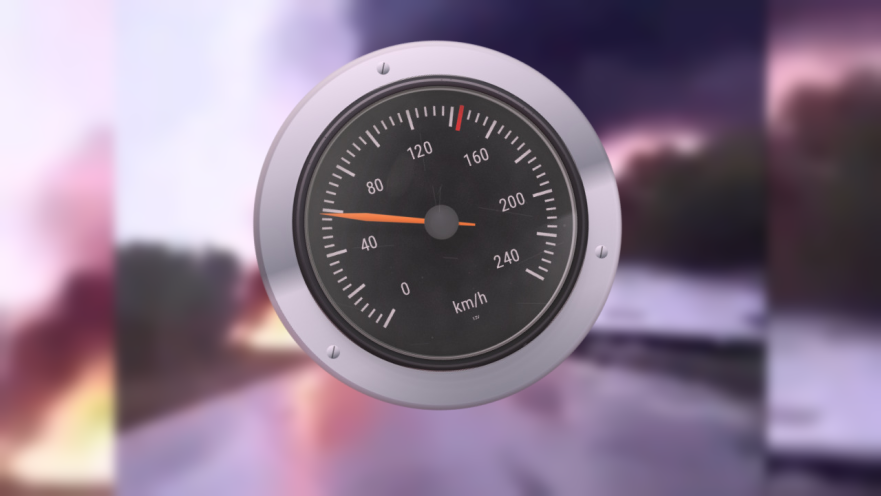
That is 58 km/h
